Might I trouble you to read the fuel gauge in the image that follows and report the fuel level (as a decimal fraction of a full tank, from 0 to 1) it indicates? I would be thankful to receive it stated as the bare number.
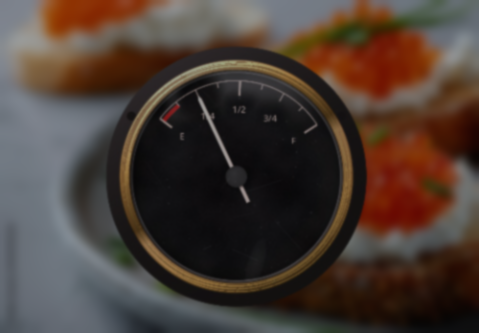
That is 0.25
